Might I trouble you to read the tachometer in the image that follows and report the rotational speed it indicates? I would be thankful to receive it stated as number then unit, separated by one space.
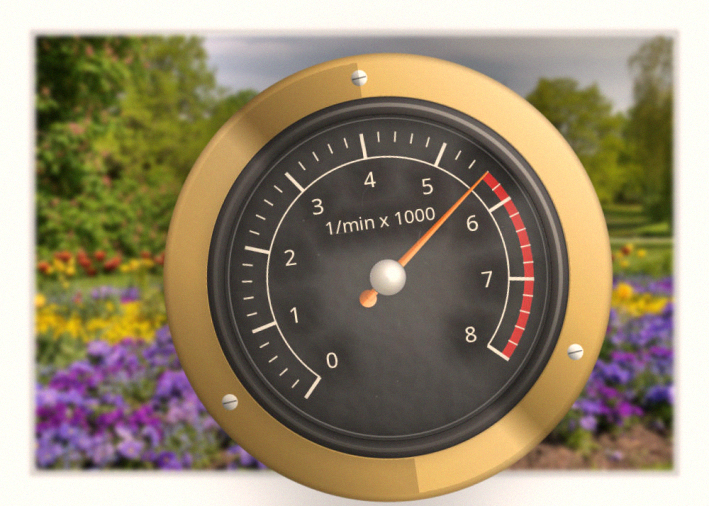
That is 5600 rpm
